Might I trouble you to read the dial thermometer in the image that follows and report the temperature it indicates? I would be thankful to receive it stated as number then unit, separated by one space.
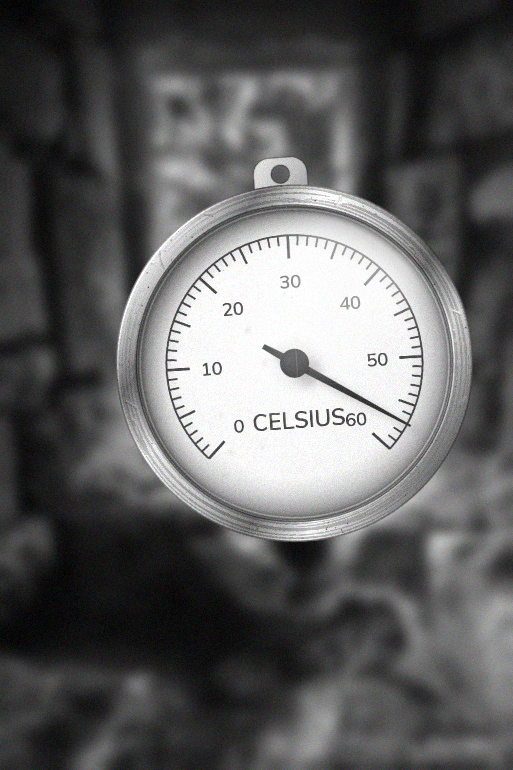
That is 57 °C
